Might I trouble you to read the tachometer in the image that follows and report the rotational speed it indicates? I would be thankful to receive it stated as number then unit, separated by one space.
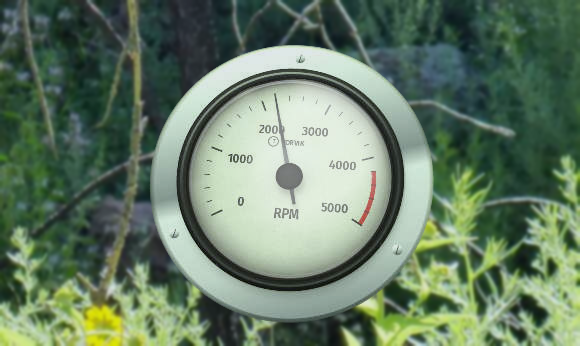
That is 2200 rpm
